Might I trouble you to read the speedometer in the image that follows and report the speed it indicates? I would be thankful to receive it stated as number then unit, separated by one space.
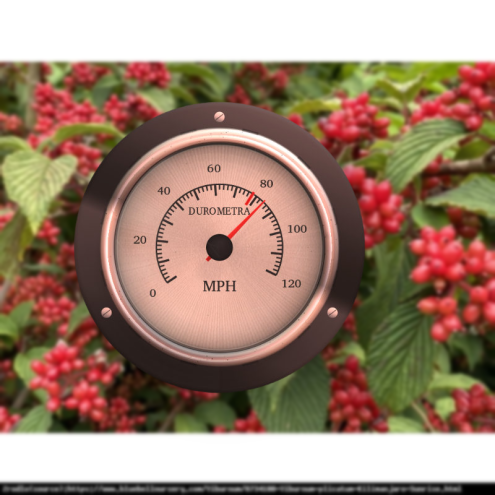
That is 84 mph
